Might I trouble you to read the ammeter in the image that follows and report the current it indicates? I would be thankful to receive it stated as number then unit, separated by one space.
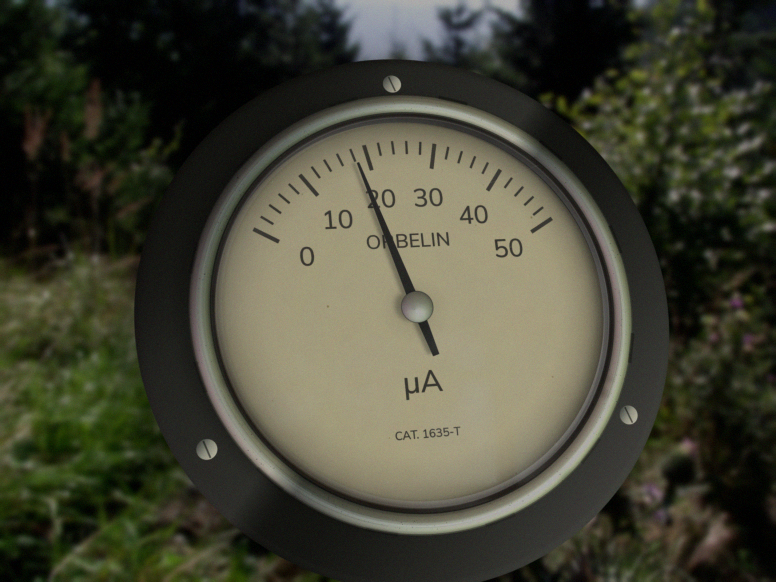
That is 18 µA
